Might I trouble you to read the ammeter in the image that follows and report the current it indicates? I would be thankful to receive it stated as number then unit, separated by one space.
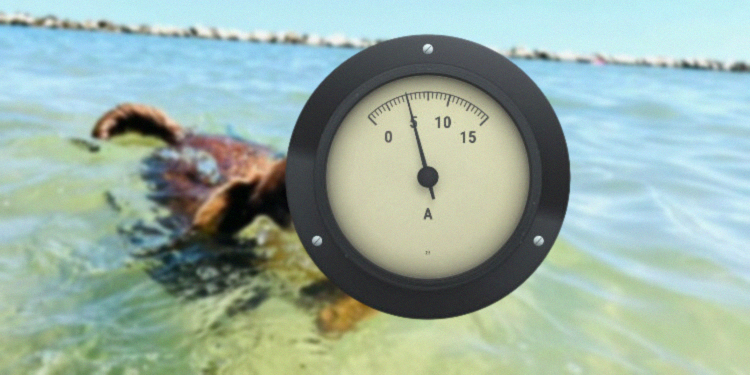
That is 5 A
